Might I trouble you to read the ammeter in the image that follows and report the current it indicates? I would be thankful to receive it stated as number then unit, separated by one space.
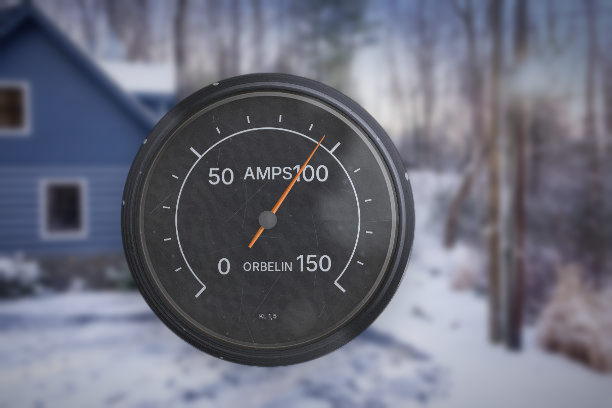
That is 95 A
